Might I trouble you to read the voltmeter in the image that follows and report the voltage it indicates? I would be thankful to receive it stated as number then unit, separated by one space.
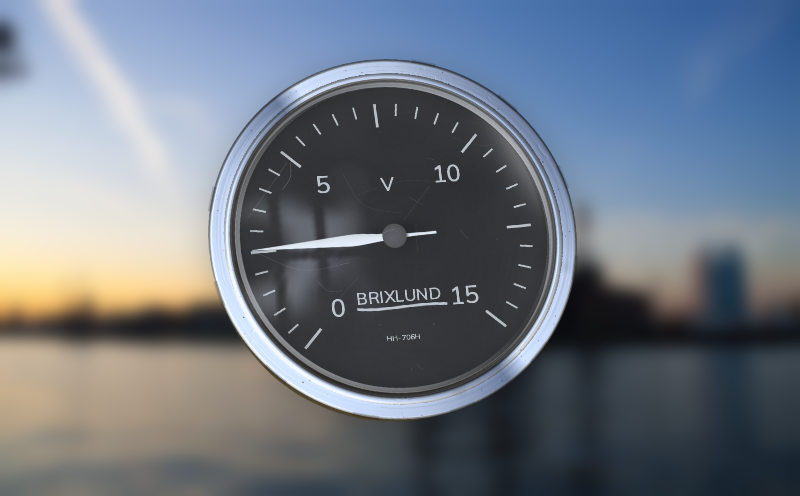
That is 2.5 V
